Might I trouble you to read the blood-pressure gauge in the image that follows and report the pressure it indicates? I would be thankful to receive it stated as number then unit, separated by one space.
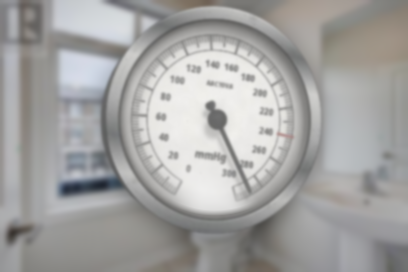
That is 290 mmHg
